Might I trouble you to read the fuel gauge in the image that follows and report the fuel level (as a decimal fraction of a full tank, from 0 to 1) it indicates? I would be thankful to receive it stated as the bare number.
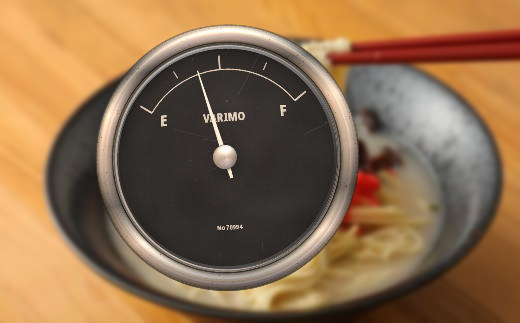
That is 0.375
